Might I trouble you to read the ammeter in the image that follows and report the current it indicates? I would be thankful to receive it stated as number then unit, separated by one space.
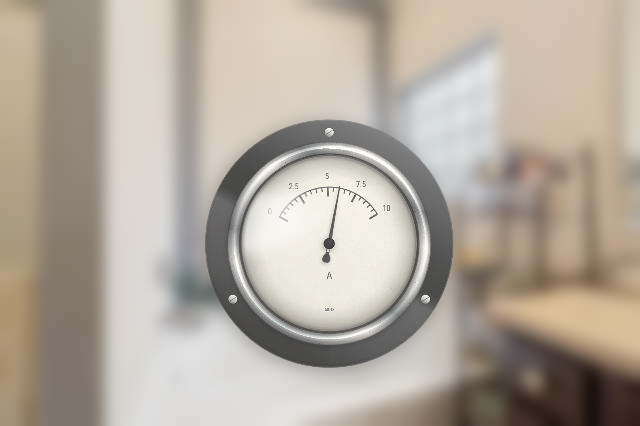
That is 6 A
